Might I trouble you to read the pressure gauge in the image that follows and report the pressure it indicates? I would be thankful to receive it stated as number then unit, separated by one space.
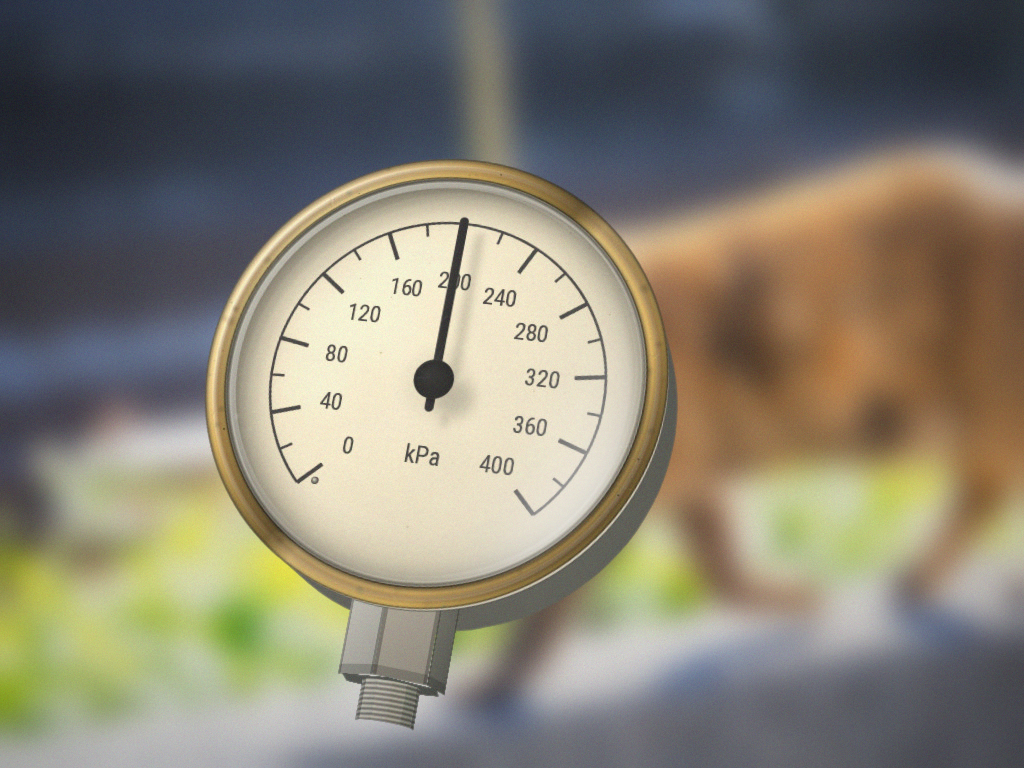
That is 200 kPa
